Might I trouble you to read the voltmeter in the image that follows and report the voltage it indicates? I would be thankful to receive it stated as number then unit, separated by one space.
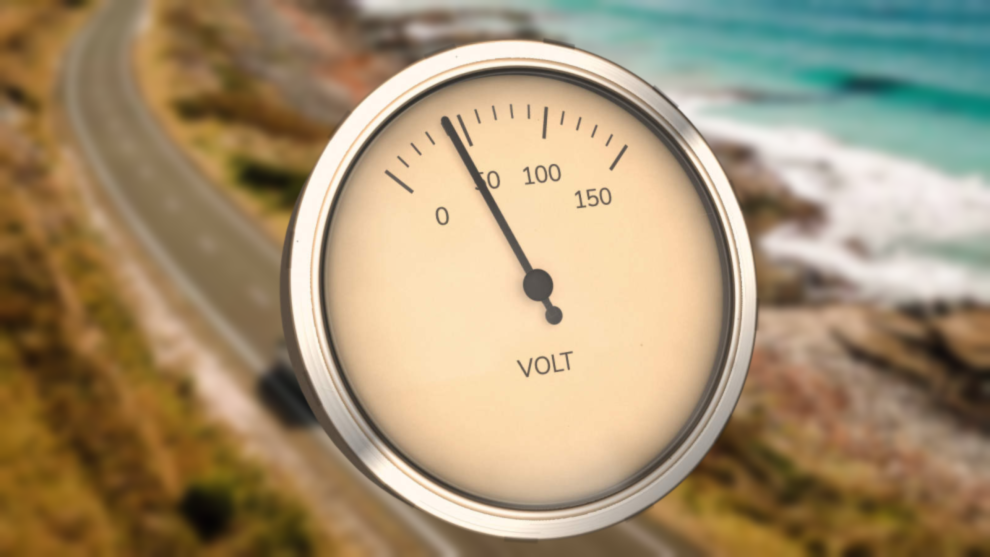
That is 40 V
